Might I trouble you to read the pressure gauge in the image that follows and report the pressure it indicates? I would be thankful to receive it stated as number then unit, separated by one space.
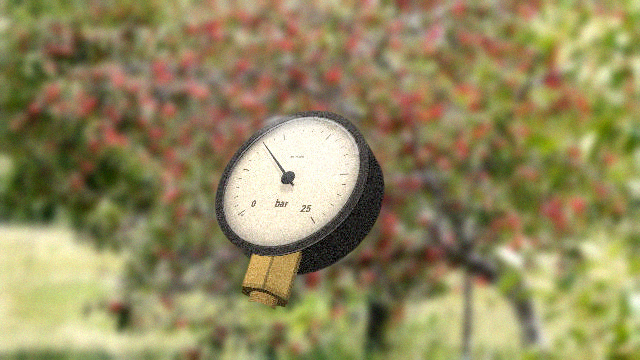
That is 8 bar
